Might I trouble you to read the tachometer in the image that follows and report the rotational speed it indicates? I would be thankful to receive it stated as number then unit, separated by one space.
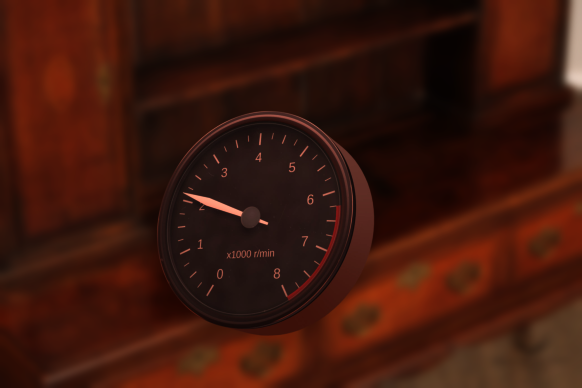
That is 2125 rpm
